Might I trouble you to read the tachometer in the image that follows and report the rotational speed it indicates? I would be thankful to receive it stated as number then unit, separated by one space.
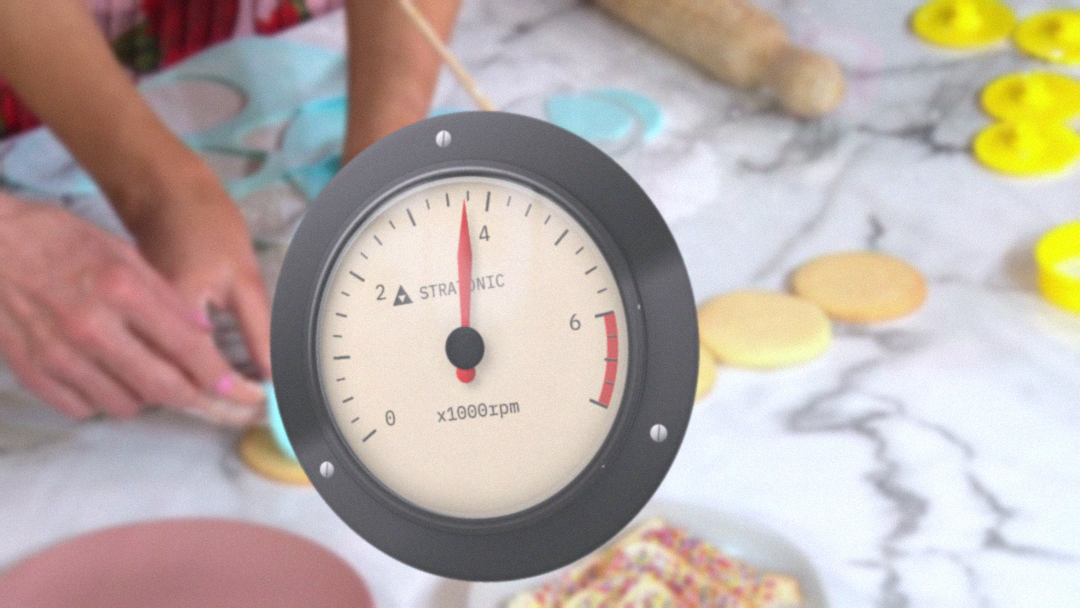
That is 3750 rpm
